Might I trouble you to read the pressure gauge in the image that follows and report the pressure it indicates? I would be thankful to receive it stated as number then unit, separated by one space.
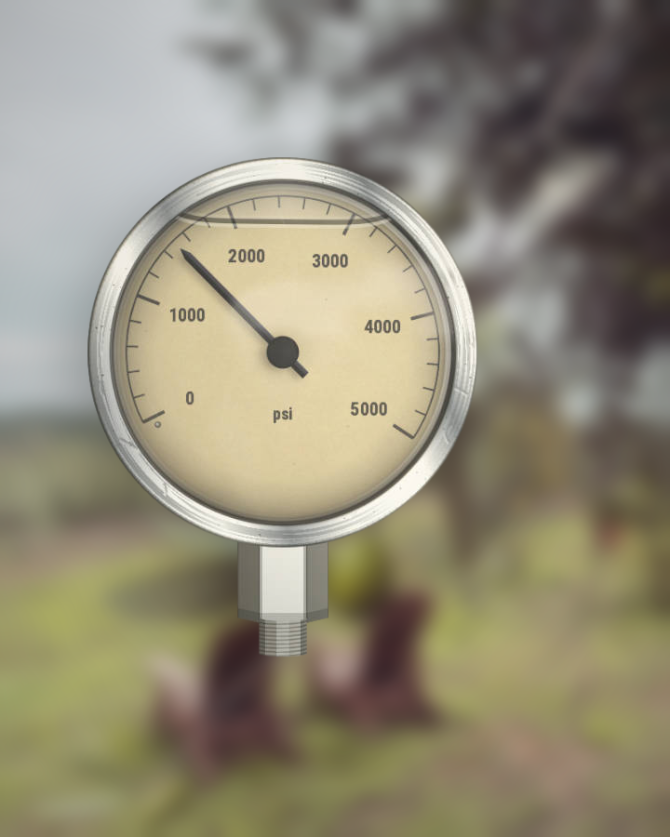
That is 1500 psi
